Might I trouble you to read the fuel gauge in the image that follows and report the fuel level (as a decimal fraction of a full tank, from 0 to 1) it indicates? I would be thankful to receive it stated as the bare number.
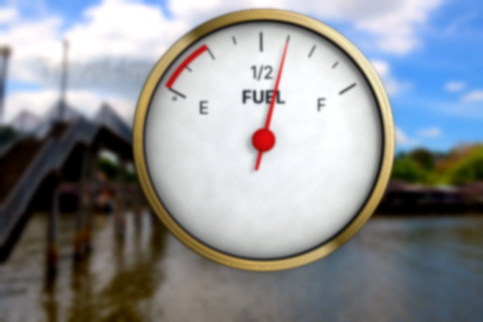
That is 0.625
